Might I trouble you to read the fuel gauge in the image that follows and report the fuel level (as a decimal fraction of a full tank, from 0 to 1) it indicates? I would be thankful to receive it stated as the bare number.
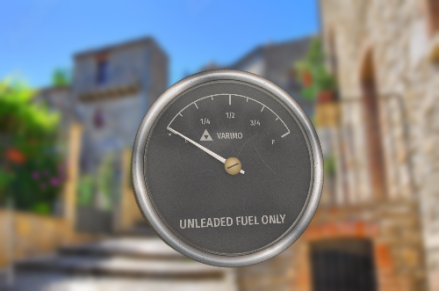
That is 0
